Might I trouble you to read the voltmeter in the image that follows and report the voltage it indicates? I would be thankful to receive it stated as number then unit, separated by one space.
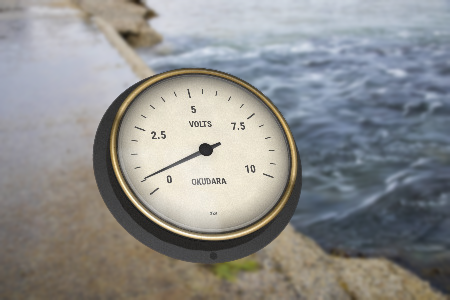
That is 0.5 V
